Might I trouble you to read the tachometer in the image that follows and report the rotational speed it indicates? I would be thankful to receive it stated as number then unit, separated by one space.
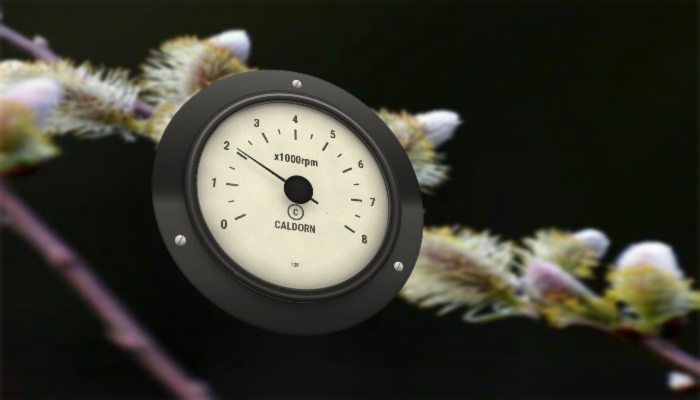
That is 2000 rpm
